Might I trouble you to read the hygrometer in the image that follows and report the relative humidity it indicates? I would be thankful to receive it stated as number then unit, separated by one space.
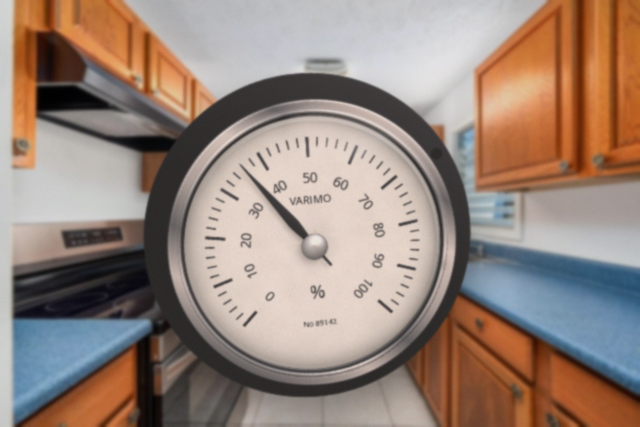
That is 36 %
